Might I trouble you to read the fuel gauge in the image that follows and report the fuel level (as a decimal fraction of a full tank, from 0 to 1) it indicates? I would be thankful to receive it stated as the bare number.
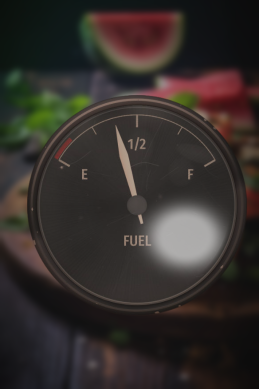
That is 0.375
